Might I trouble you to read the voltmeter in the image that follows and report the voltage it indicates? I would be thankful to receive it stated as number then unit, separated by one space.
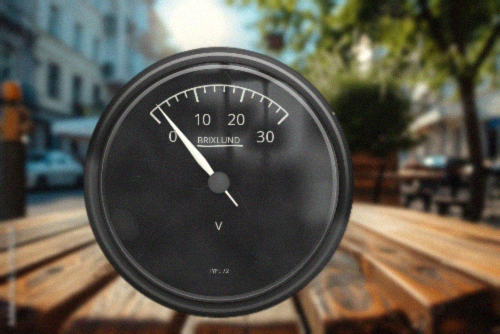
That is 2 V
